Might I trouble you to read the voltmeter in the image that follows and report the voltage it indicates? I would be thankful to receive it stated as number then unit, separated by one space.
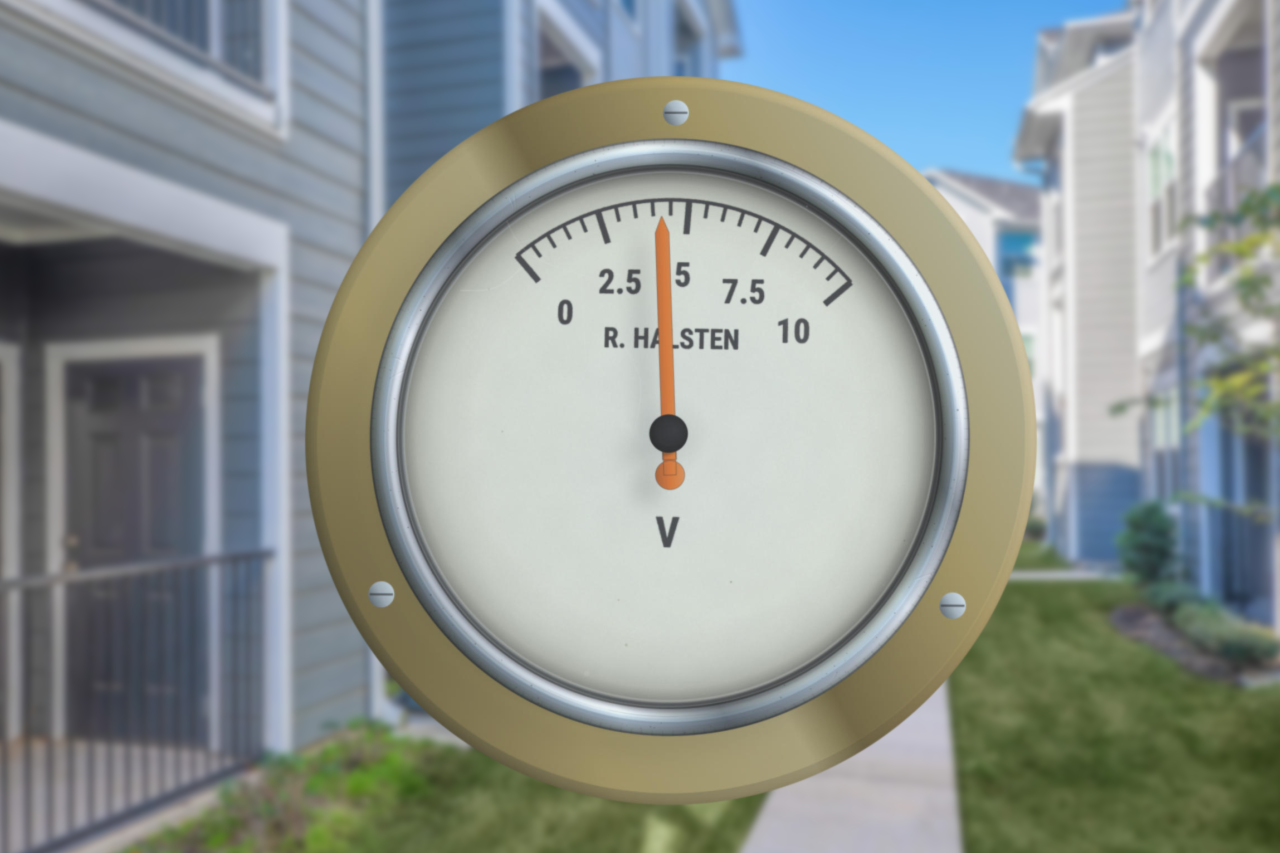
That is 4.25 V
